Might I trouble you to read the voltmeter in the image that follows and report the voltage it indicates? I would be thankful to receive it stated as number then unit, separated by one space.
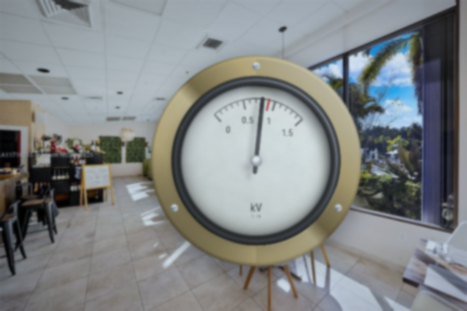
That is 0.8 kV
